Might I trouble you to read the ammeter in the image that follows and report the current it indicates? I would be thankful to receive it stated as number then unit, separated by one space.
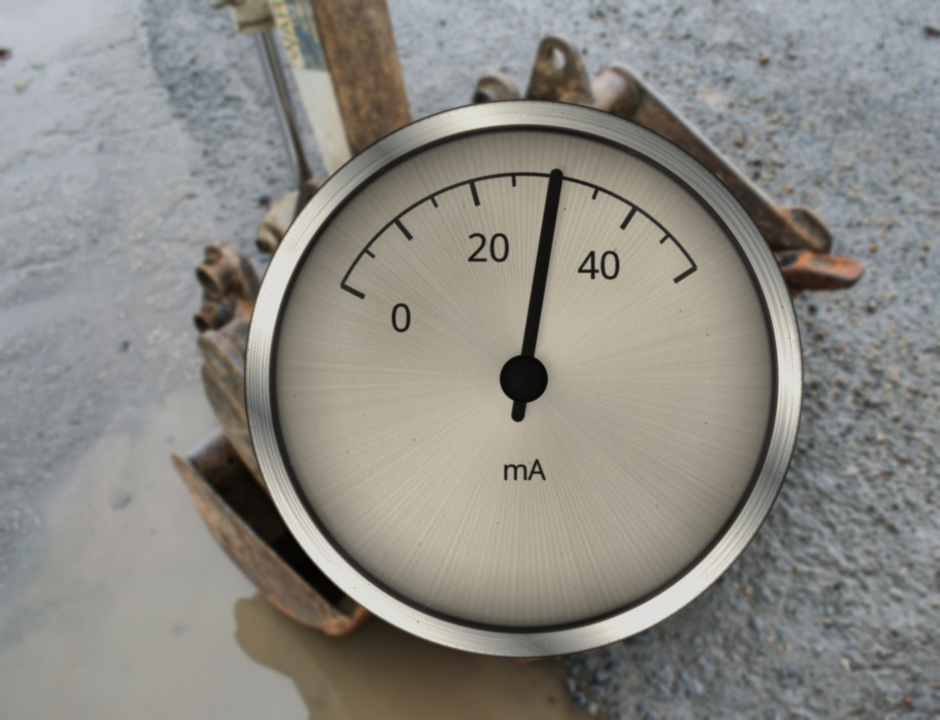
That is 30 mA
